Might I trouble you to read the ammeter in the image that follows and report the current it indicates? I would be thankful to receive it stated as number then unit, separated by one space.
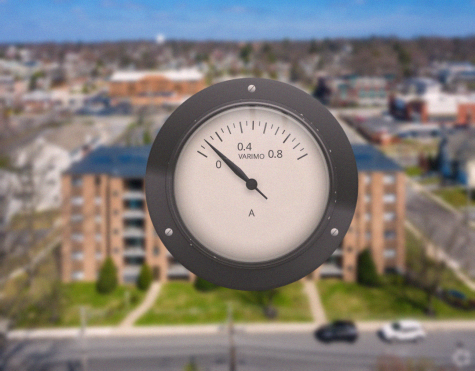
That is 0.1 A
